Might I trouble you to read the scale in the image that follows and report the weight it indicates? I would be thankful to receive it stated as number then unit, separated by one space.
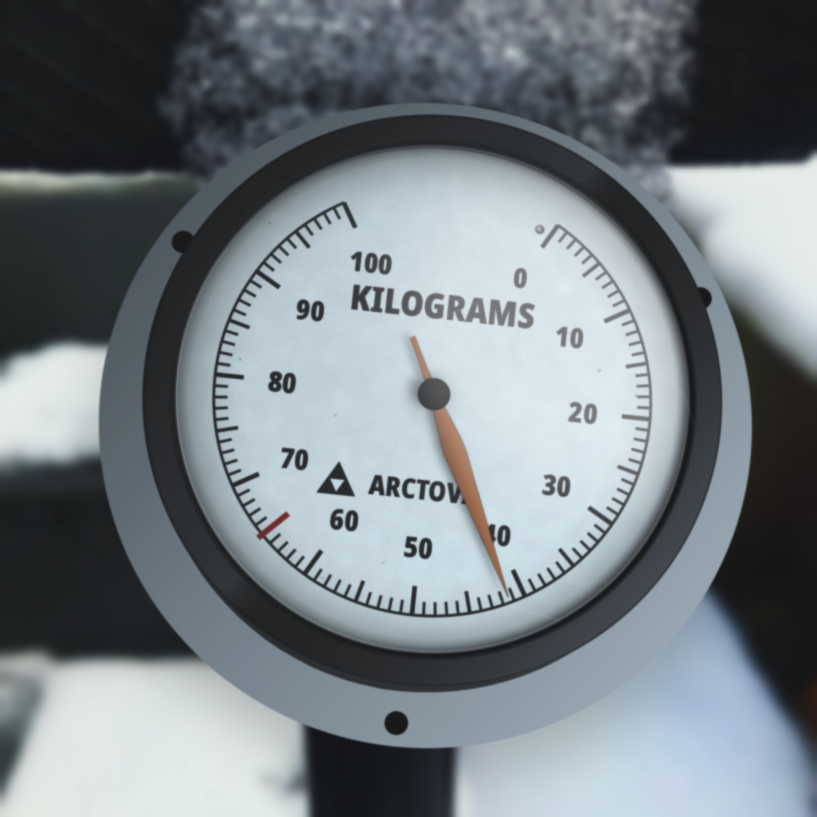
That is 41.5 kg
